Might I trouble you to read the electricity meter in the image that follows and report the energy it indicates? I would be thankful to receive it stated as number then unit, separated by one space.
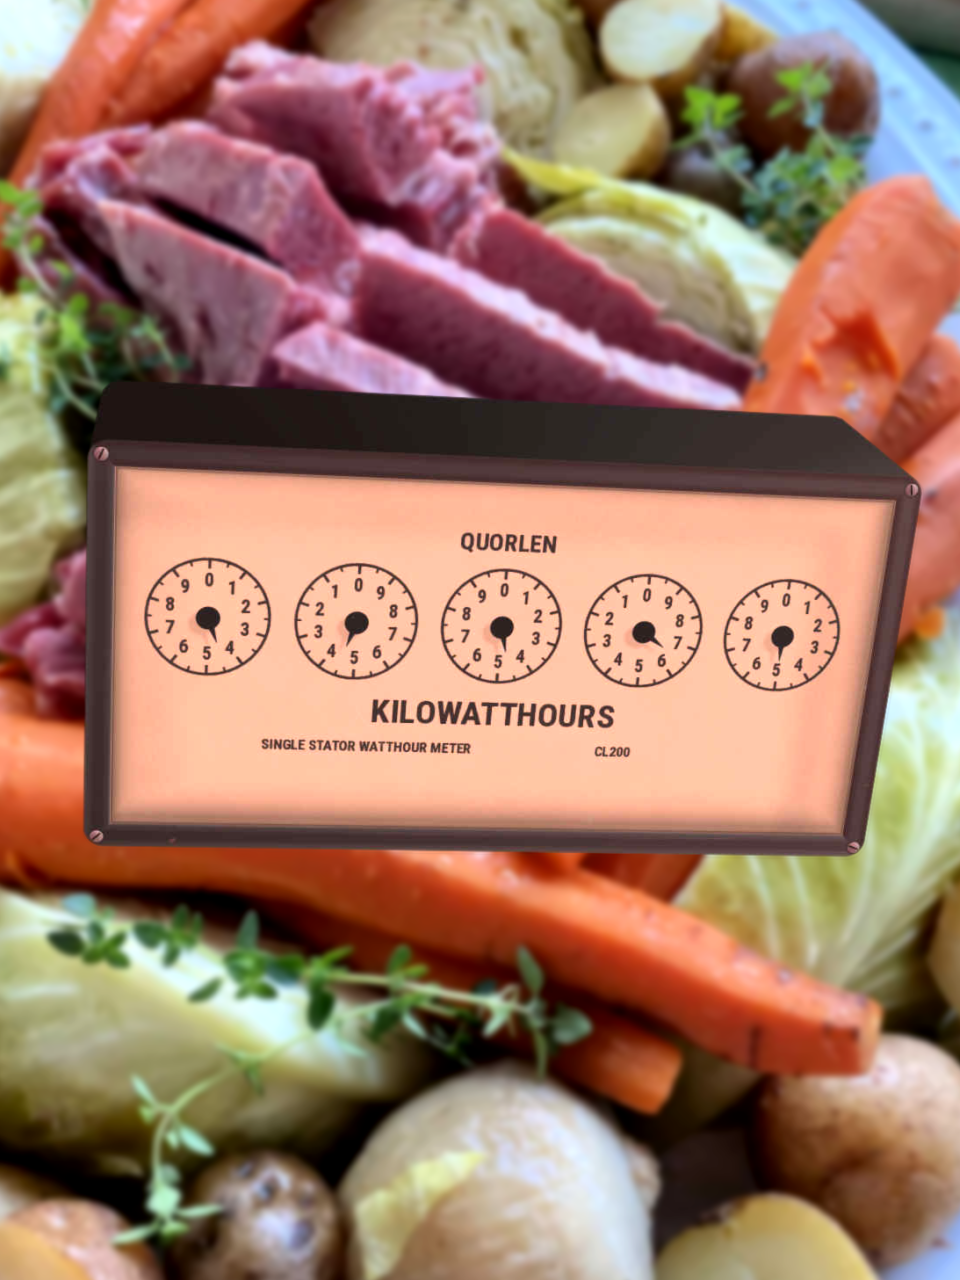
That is 44465 kWh
